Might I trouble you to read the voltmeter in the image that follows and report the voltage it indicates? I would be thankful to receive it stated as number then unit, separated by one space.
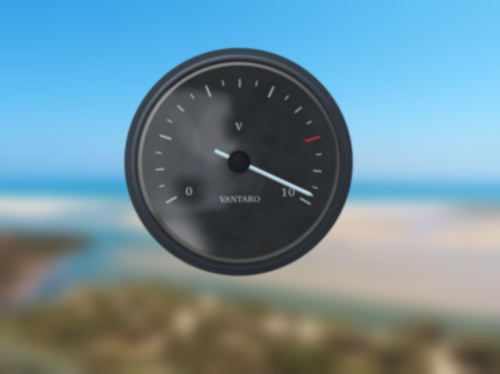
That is 9.75 V
